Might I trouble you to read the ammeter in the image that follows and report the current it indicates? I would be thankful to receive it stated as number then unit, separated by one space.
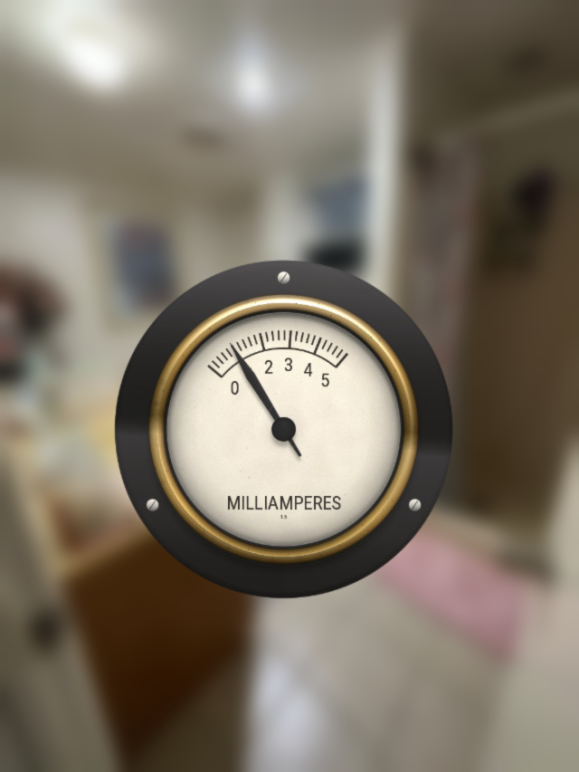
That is 1 mA
